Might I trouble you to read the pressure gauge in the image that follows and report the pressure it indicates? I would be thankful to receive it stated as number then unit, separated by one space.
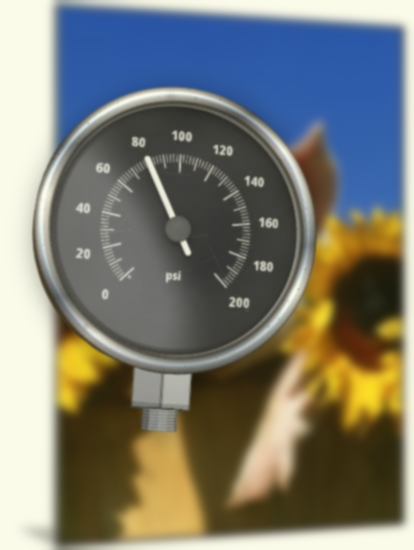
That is 80 psi
